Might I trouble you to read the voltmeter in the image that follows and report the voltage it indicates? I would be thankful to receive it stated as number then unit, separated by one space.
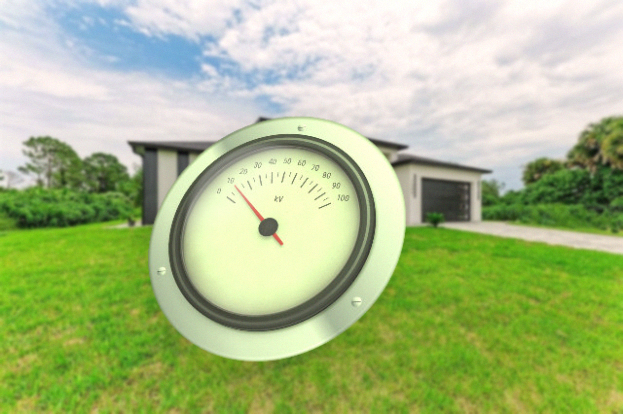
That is 10 kV
